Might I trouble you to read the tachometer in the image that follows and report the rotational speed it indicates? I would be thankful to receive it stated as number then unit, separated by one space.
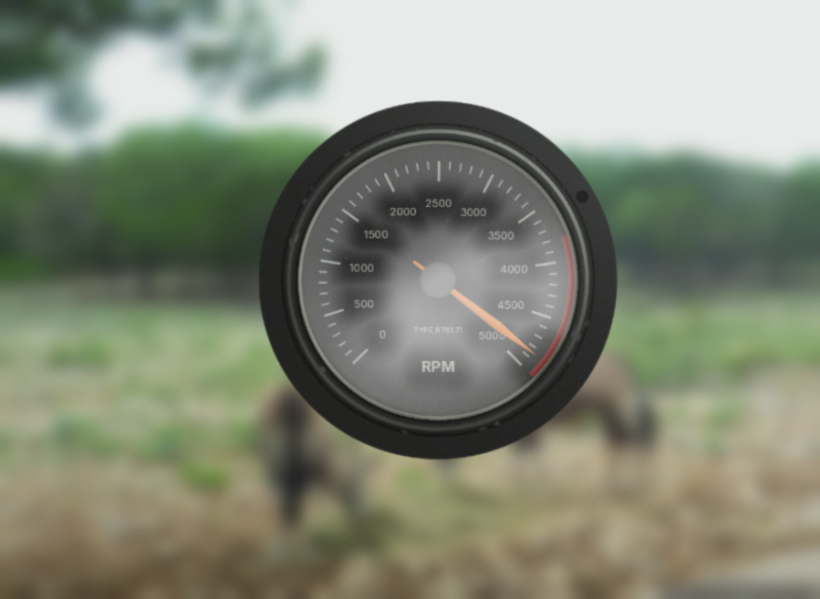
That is 4850 rpm
